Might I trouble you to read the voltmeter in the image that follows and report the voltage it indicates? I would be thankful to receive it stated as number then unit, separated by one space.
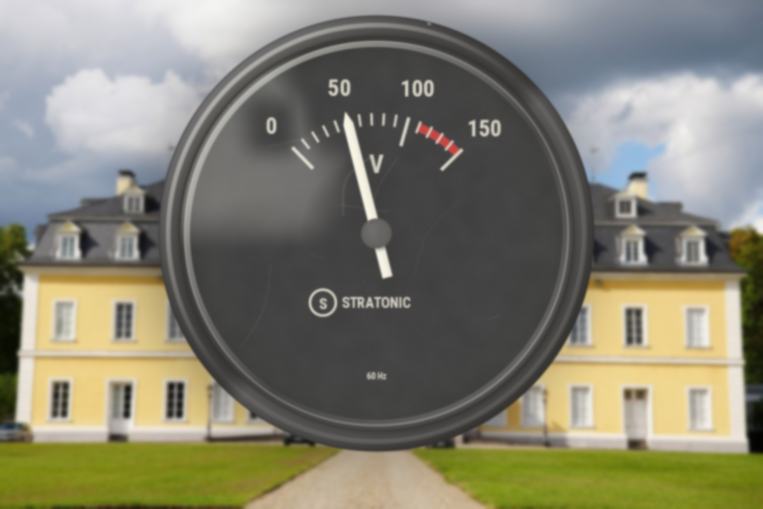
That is 50 V
